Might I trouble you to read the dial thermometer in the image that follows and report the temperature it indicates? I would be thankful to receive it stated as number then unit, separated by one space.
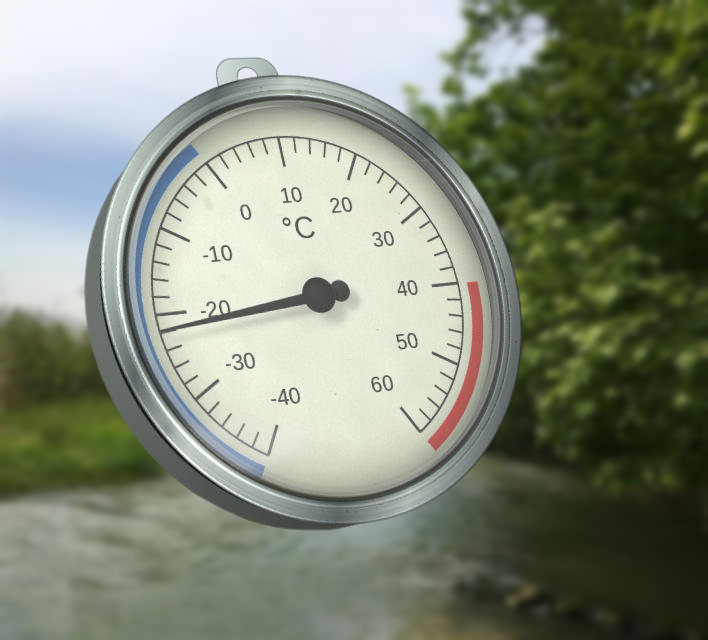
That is -22 °C
